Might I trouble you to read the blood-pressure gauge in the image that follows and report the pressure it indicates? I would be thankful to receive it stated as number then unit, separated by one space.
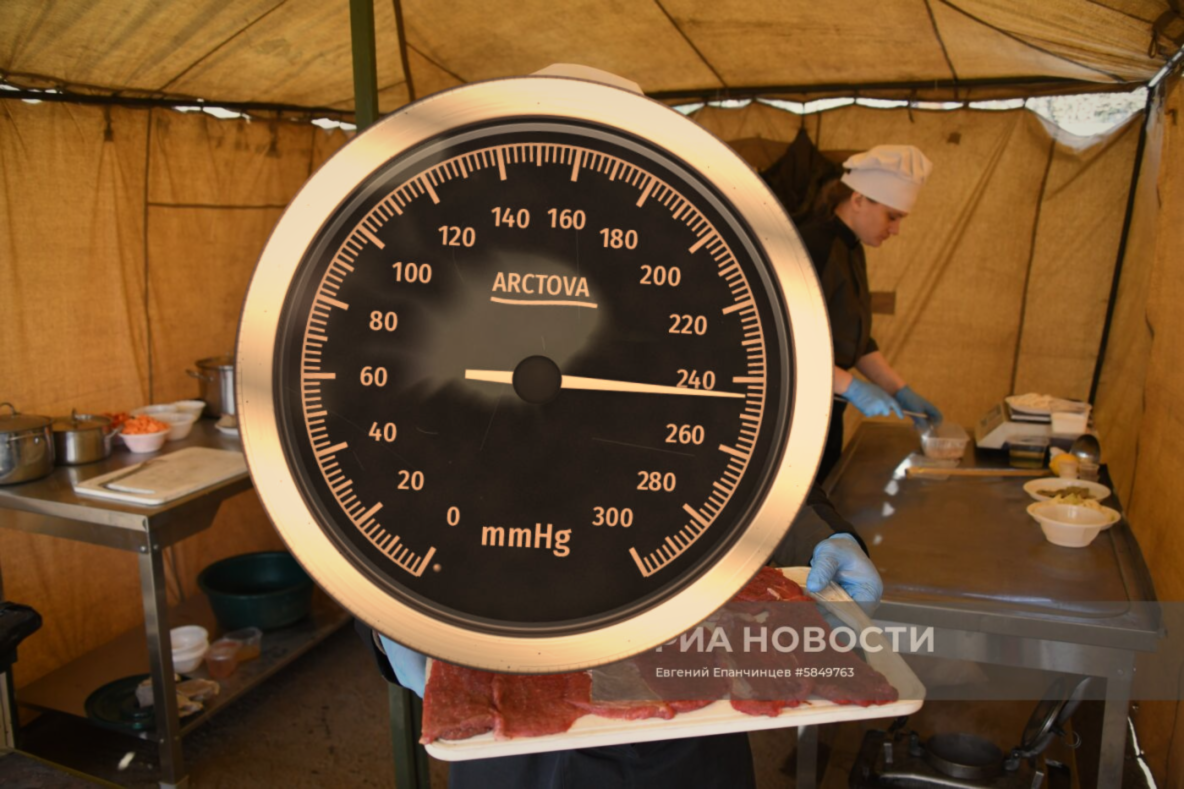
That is 244 mmHg
